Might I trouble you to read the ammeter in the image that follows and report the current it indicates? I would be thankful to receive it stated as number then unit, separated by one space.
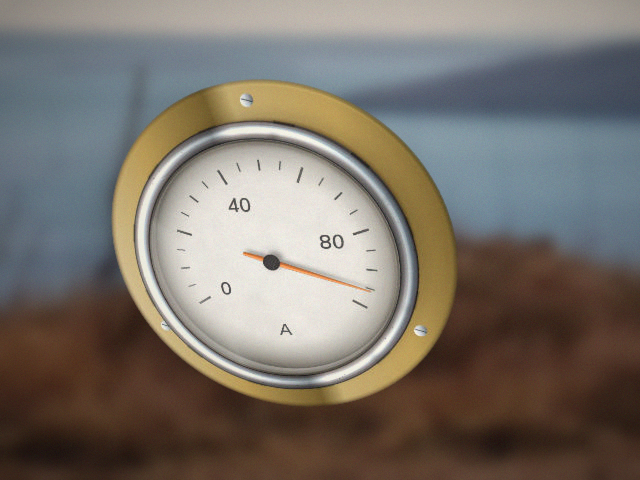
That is 95 A
